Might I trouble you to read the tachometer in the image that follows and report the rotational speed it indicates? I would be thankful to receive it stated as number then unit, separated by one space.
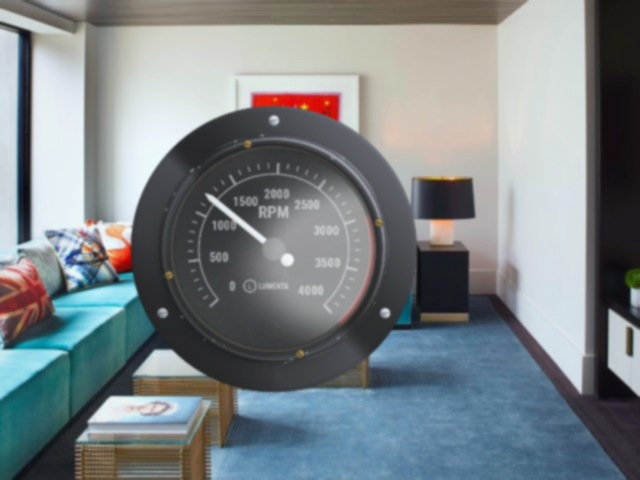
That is 1200 rpm
